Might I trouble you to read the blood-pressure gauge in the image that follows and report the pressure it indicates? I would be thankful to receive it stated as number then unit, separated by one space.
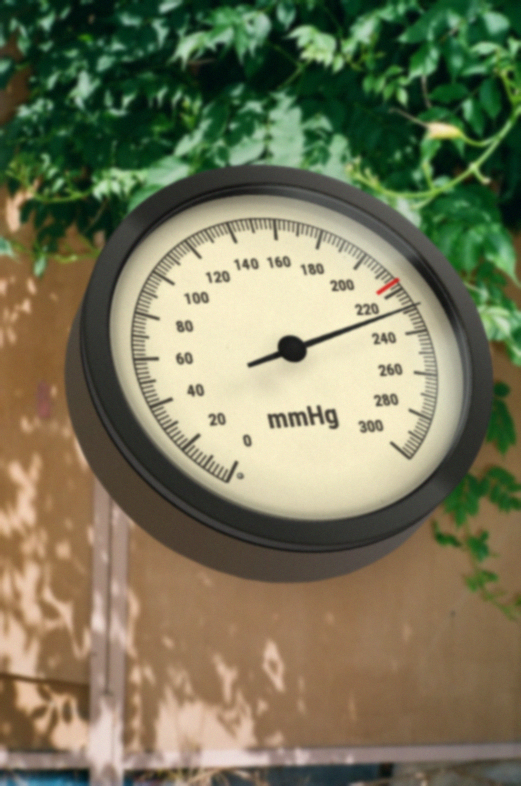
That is 230 mmHg
